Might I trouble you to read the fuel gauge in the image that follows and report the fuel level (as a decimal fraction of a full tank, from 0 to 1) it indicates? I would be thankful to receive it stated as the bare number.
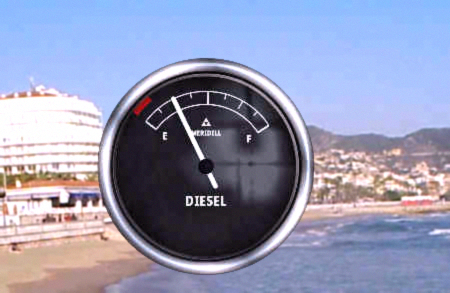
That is 0.25
